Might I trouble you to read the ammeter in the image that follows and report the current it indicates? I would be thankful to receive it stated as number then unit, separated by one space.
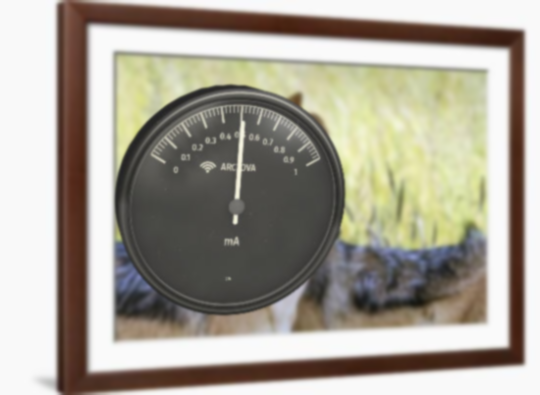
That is 0.5 mA
